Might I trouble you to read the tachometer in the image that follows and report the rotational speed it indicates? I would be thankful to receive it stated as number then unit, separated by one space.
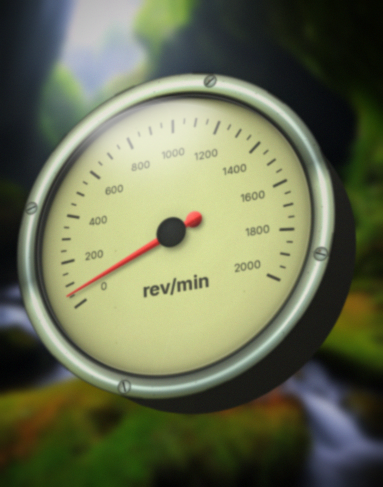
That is 50 rpm
